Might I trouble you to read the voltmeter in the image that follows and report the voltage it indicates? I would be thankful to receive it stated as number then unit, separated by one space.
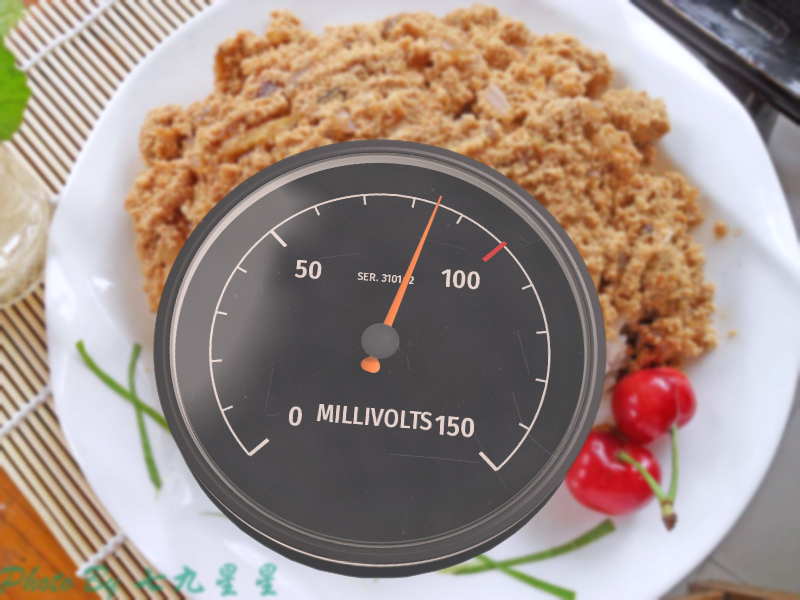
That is 85 mV
